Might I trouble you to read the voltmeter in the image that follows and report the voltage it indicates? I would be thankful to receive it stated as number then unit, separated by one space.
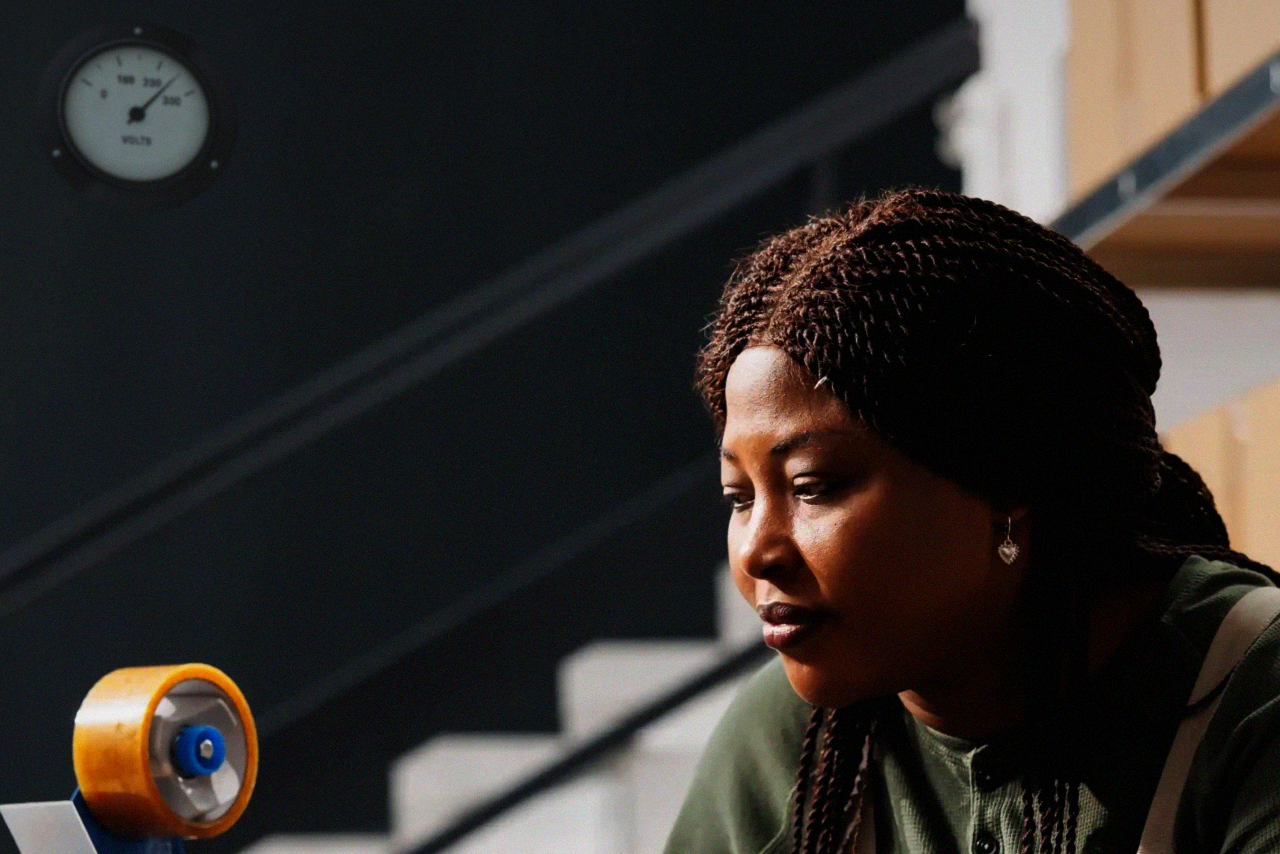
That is 250 V
